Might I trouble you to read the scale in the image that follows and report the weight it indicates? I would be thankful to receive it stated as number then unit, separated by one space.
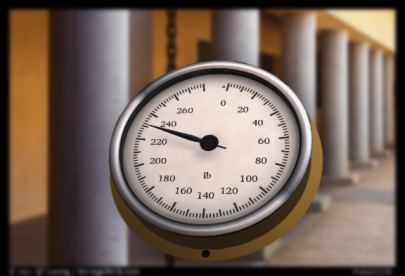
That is 230 lb
